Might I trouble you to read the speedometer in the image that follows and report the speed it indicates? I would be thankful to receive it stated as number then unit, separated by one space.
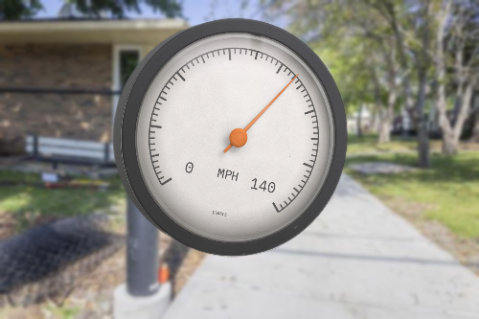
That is 86 mph
